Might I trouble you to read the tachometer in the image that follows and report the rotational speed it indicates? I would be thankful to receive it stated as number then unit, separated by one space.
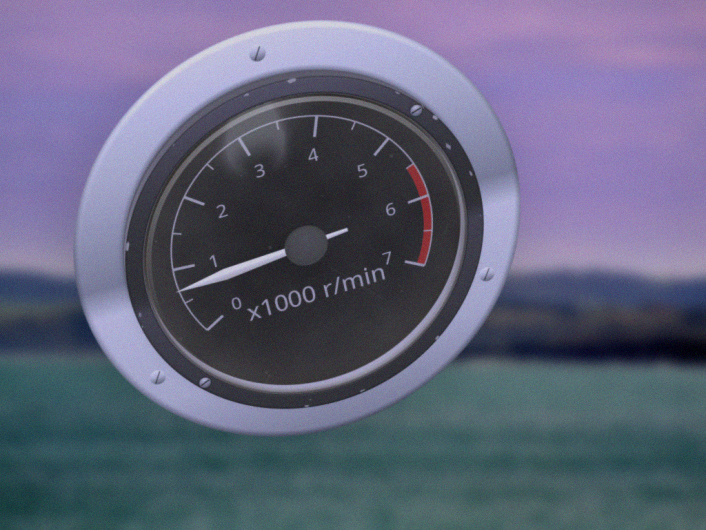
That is 750 rpm
